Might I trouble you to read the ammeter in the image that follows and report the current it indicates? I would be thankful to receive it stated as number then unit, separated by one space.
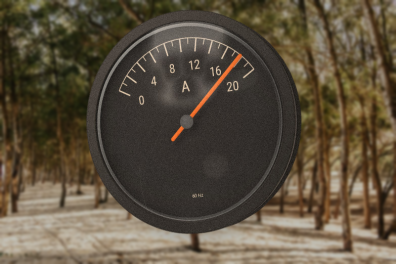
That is 18 A
